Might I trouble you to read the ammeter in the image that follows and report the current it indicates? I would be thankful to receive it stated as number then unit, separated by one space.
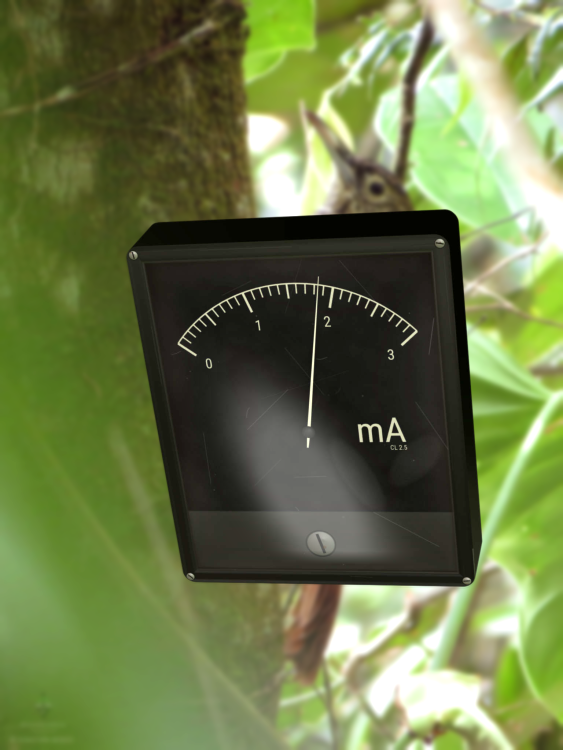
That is 1.85 mA
